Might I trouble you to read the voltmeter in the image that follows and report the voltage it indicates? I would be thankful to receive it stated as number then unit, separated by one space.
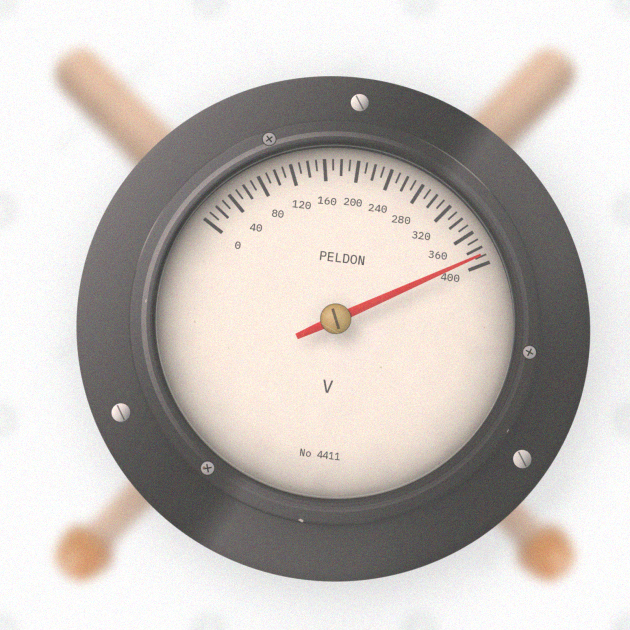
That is 390 V
